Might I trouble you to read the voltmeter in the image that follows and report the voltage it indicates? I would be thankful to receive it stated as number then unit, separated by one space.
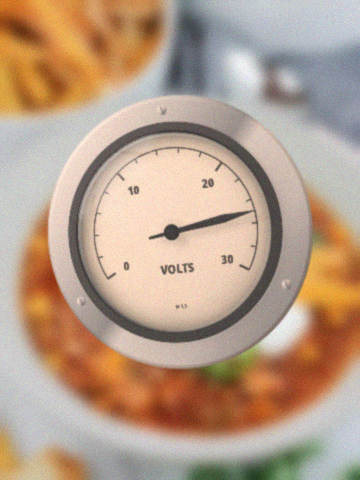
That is 25 V
